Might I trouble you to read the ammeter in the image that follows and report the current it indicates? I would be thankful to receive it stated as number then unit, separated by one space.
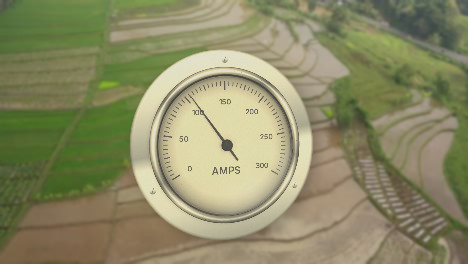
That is 105 A
